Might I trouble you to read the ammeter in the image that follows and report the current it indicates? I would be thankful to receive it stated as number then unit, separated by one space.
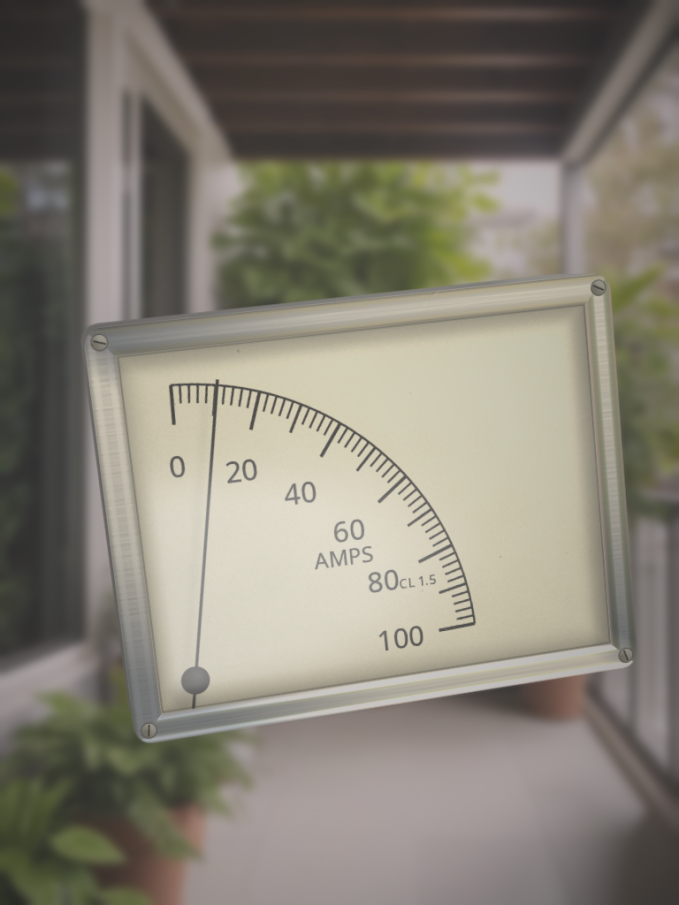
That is 10 A
